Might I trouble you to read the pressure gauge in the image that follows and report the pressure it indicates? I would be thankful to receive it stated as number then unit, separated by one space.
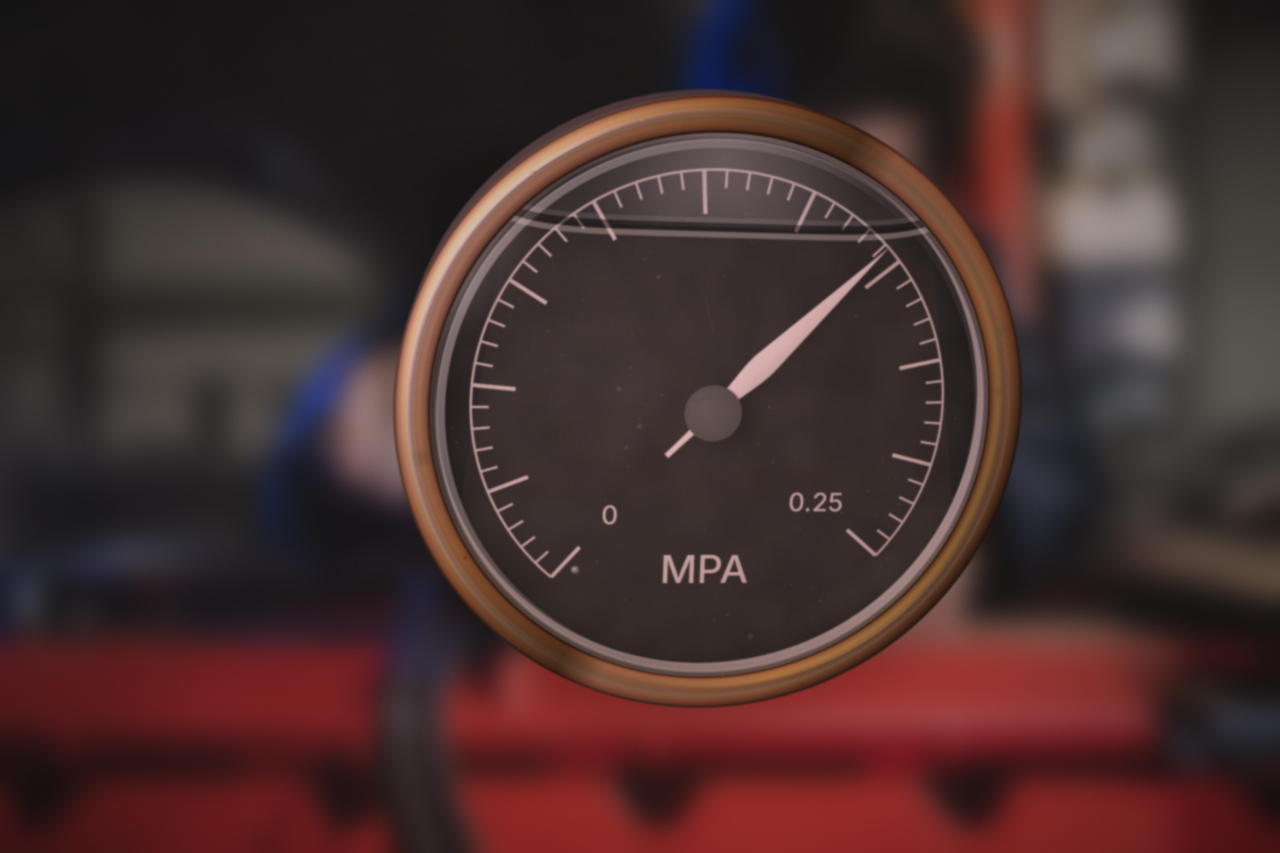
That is 0.17 MPa
